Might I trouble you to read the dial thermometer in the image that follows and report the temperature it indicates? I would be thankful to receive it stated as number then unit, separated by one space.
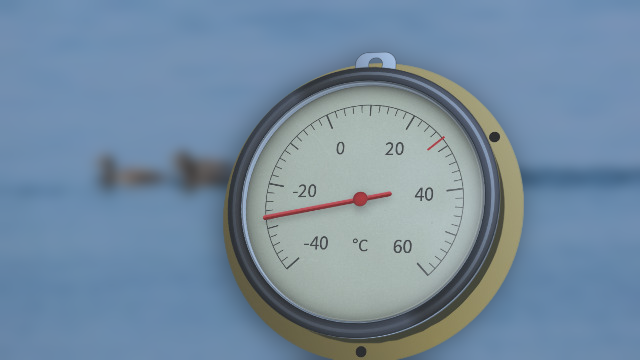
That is -28 °C
